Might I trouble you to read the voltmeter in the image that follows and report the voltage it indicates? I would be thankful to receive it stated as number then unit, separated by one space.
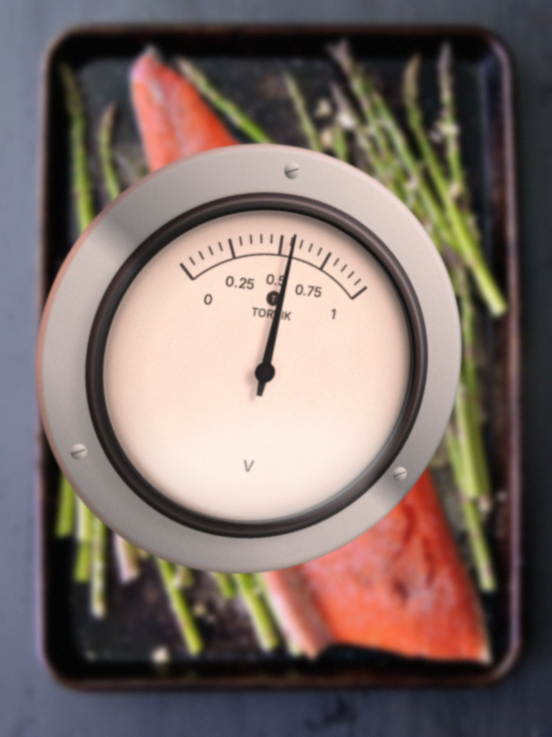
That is 0.55 V
